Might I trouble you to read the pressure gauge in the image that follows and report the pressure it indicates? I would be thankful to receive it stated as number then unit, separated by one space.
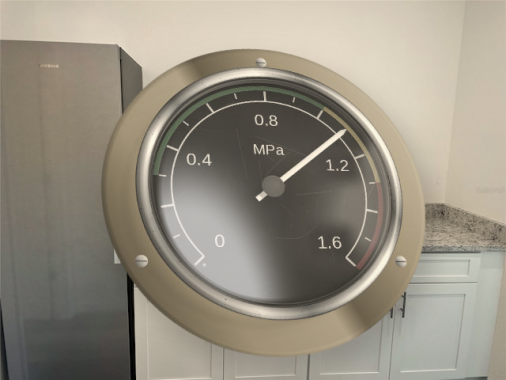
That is 1.1 MPa
